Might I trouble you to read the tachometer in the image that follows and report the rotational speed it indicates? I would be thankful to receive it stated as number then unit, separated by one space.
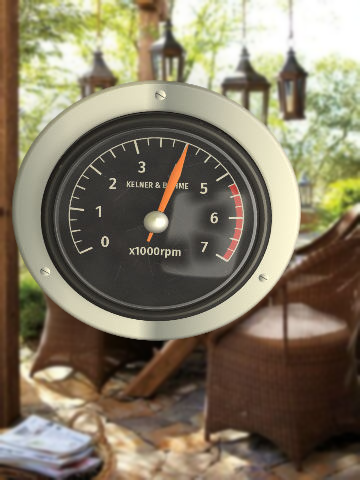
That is 4000 rpm
